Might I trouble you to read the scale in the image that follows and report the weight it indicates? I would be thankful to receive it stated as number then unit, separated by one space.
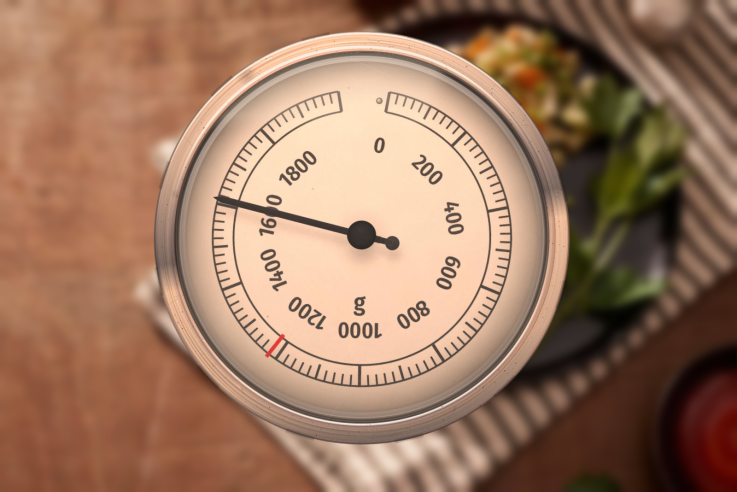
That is 1610 g
